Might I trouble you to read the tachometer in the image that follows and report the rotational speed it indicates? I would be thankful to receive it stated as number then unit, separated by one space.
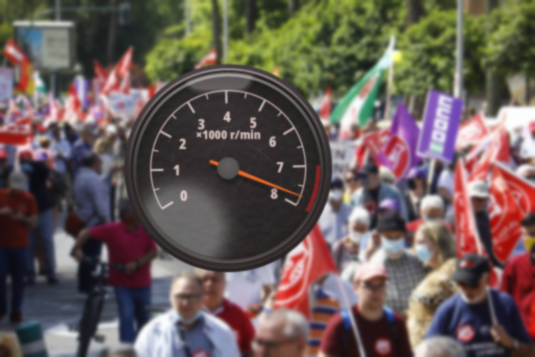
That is 7750 rpm
